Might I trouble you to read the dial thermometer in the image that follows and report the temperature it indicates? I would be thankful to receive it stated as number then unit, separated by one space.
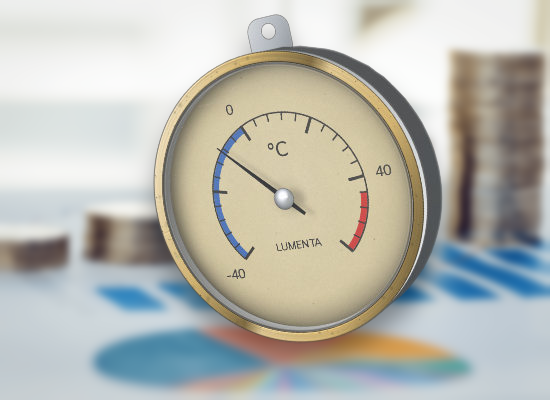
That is -8 °C
